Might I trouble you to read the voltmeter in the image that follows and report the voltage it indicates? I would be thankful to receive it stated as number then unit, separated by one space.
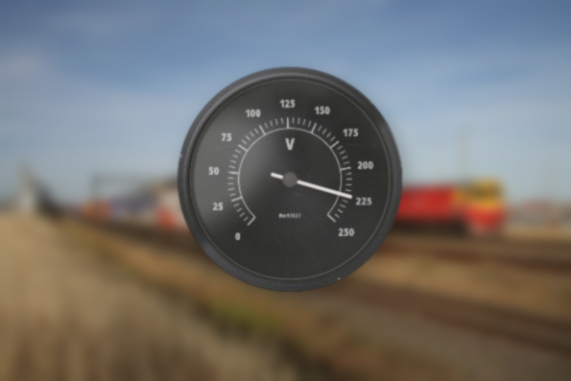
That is 225 V
